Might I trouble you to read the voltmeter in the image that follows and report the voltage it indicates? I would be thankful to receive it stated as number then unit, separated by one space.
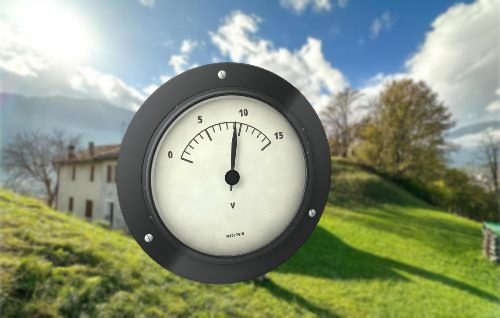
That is 9 V
